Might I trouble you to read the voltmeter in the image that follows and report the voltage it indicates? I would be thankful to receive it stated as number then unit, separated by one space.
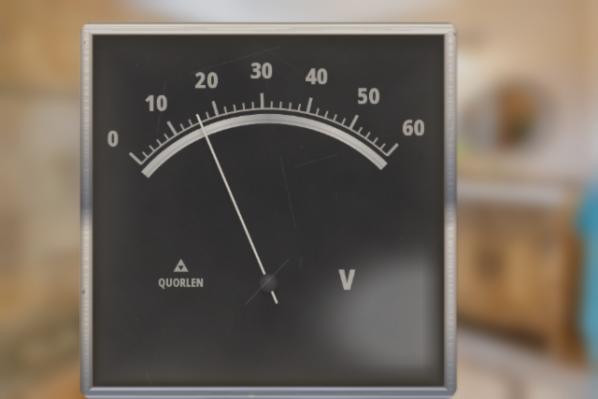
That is 16 V
